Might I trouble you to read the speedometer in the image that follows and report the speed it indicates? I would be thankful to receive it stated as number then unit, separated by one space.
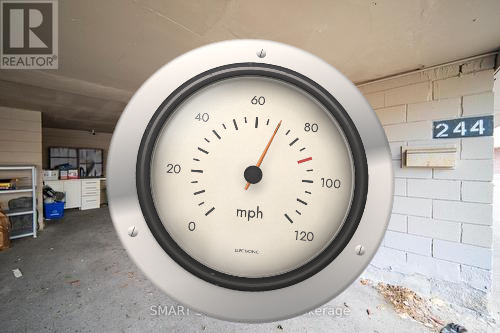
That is 70 mph
